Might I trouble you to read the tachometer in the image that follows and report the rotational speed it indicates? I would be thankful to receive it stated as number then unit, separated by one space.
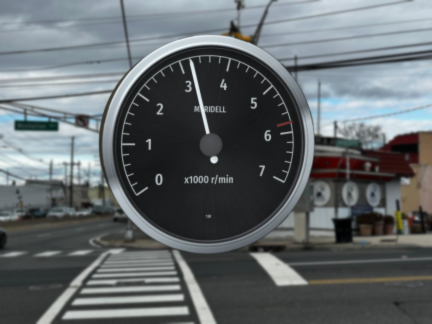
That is 3200 rpm
